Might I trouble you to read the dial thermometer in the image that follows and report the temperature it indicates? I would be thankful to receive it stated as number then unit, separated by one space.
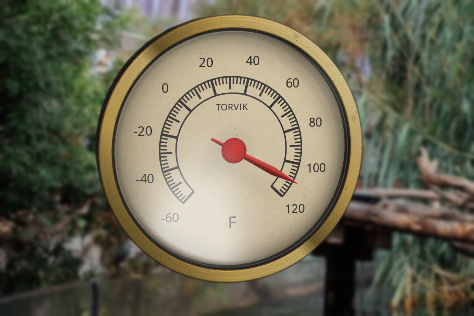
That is 110 °F
